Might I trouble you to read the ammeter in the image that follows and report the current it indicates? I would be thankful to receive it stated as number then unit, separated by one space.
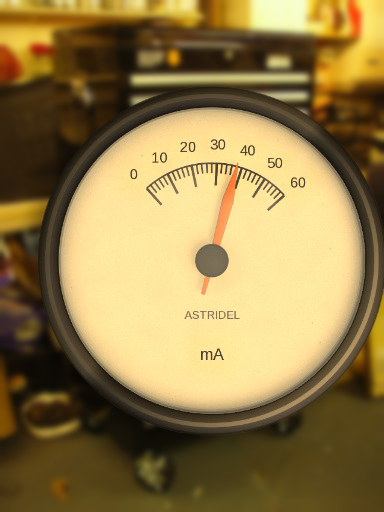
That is 38 mA
